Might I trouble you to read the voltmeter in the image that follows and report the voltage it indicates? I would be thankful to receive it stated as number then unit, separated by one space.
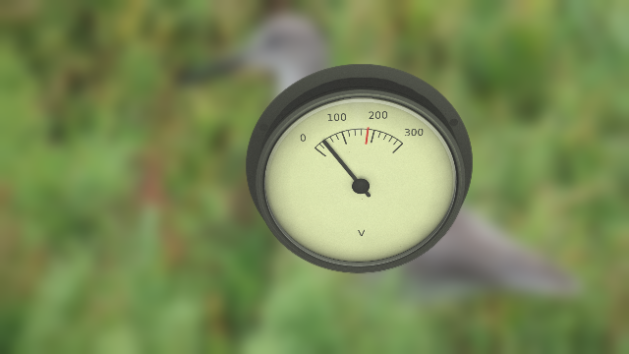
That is 40 V
